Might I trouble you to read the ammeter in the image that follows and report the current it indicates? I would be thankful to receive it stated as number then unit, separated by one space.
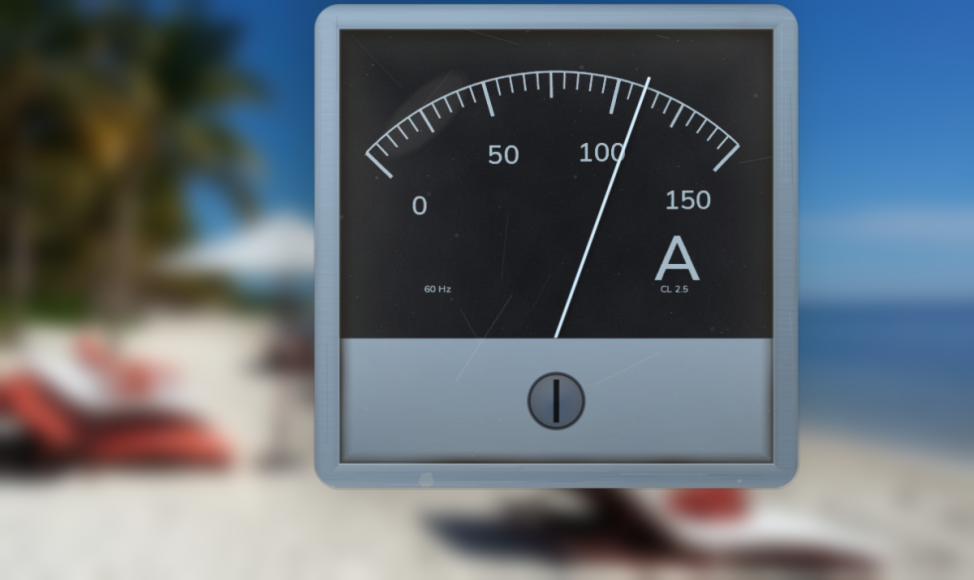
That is 110 A
